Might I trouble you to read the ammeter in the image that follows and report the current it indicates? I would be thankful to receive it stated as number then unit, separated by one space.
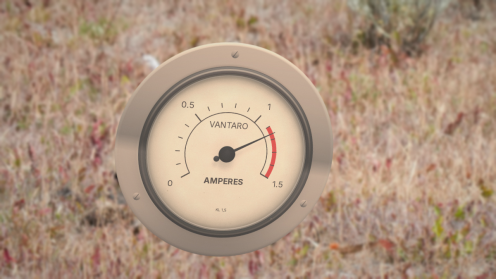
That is 1.15 A
